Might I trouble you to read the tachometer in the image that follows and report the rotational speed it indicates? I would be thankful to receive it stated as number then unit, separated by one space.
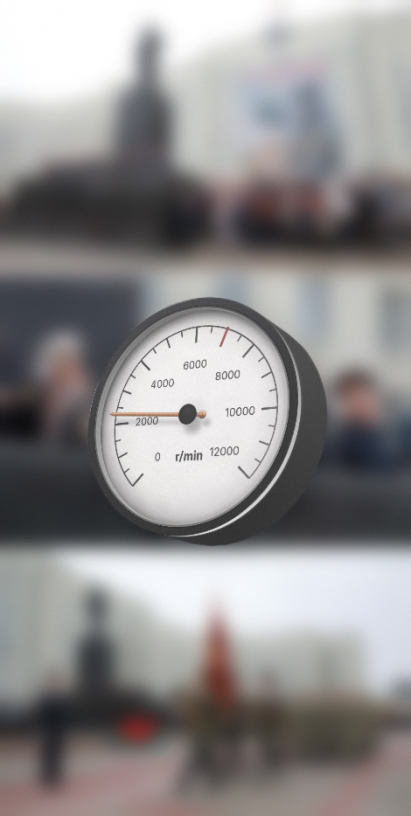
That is 2250 rpm
